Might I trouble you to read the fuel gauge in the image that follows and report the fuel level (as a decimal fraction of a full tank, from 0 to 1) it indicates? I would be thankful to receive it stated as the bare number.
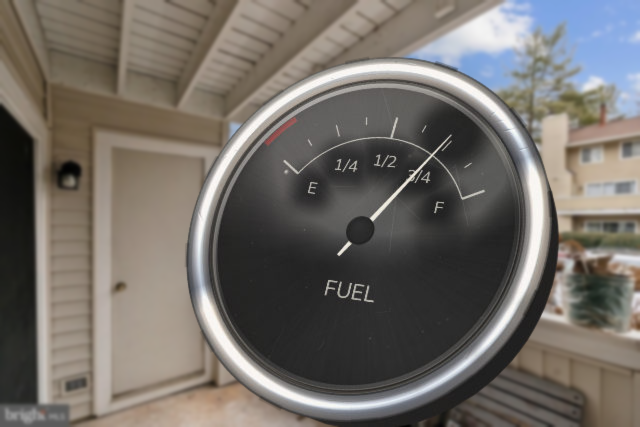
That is 0.75
